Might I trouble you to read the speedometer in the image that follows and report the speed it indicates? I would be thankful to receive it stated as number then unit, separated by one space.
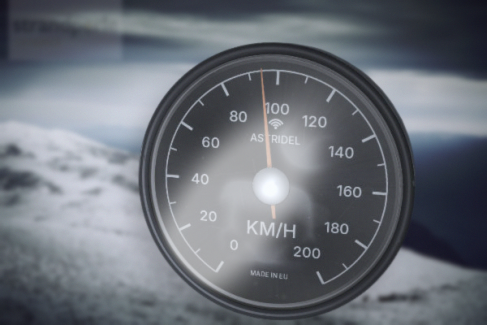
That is 95 km/h
